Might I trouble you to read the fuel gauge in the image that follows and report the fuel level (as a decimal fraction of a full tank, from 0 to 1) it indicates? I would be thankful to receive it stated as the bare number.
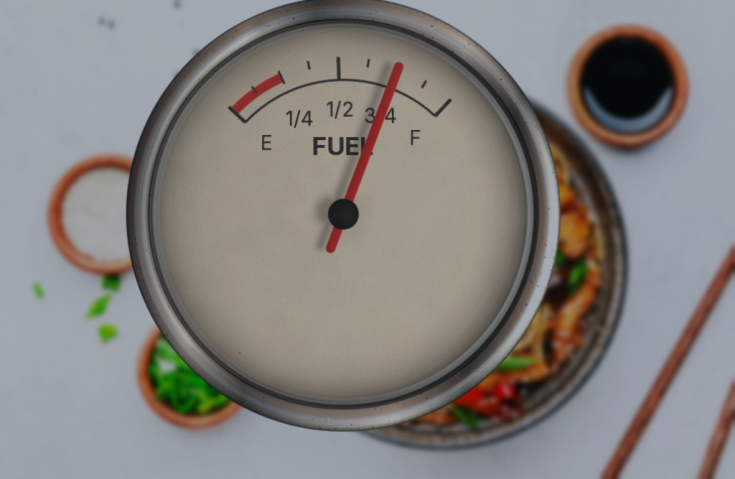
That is 0.75
